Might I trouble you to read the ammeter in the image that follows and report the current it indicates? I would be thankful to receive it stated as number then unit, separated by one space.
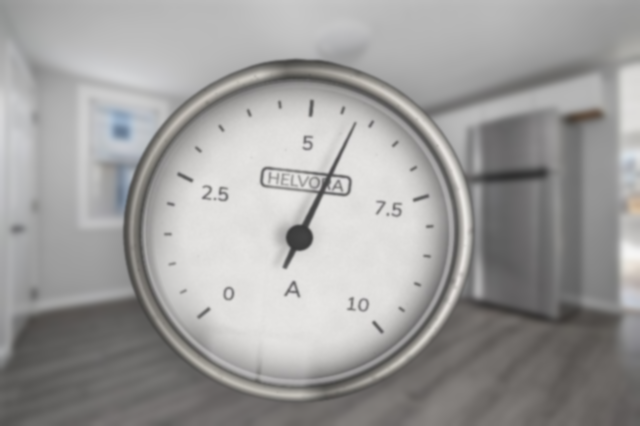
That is 5.75 A
